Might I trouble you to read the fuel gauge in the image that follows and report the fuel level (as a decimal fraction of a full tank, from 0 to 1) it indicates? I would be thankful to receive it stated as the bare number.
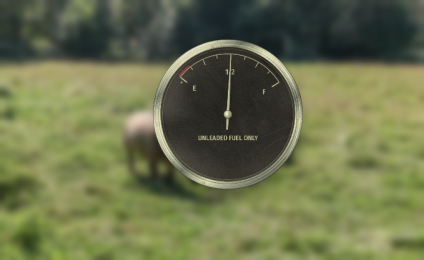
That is 0.5
